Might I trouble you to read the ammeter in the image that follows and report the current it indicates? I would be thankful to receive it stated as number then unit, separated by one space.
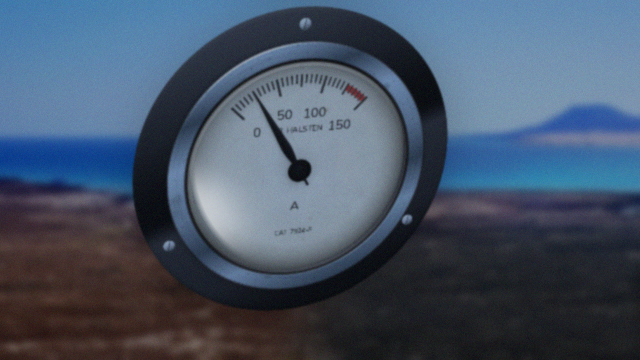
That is 25 A
